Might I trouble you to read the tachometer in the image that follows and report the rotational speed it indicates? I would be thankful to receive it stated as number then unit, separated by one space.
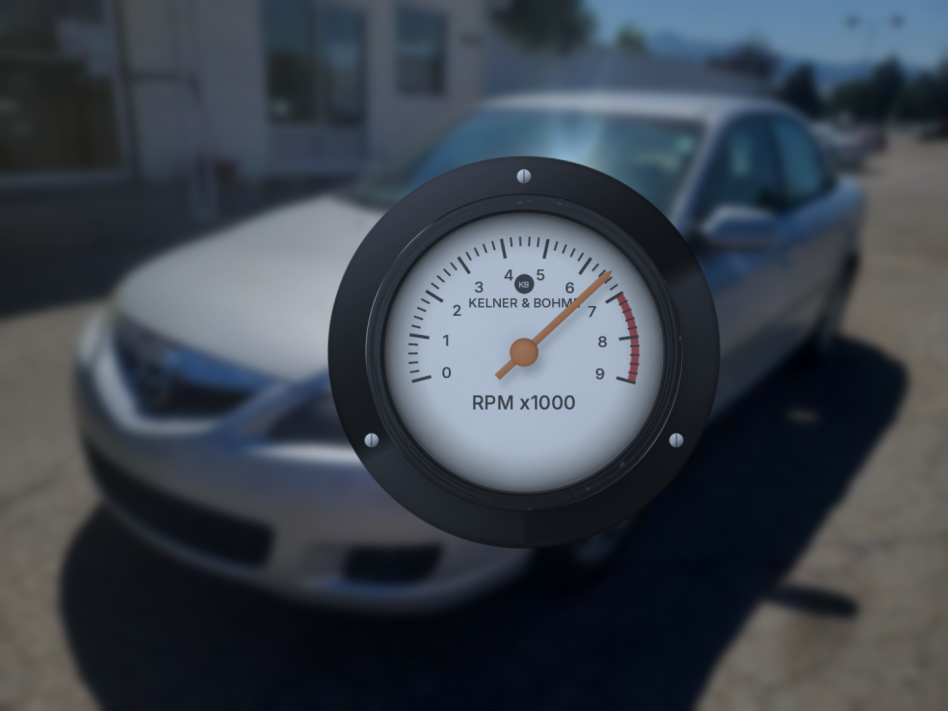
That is 6500 rpm
